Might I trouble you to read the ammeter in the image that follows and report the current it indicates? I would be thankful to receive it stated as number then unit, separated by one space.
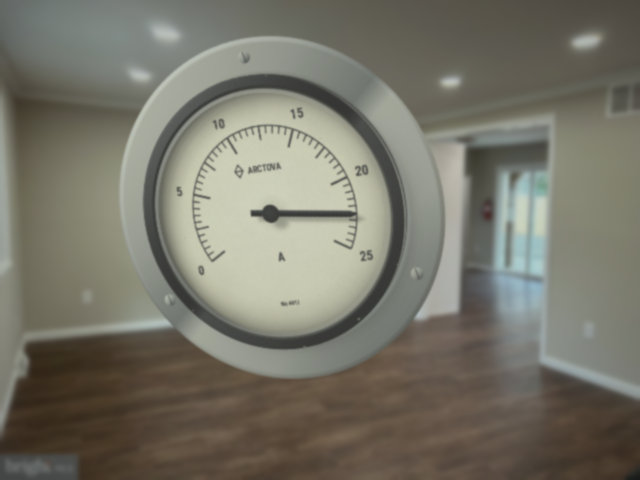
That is 22.5 A
